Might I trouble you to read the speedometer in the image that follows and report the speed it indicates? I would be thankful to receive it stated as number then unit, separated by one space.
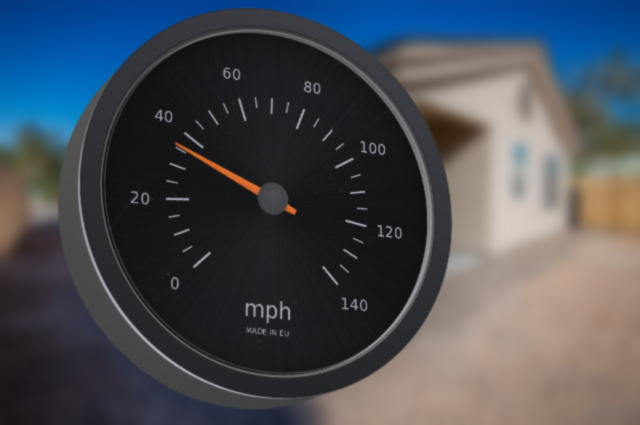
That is 35 mph
